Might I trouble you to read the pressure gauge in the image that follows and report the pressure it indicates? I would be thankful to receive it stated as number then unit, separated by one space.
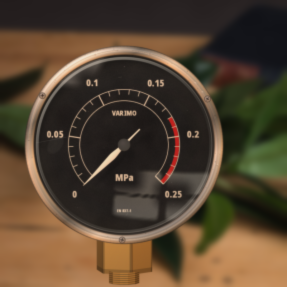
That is 0 MPa
